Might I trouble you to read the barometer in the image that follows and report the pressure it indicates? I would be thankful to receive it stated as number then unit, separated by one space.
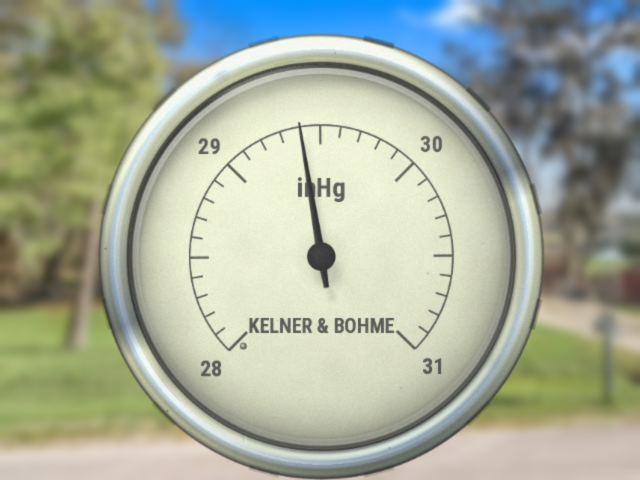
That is 29.4 inHg
